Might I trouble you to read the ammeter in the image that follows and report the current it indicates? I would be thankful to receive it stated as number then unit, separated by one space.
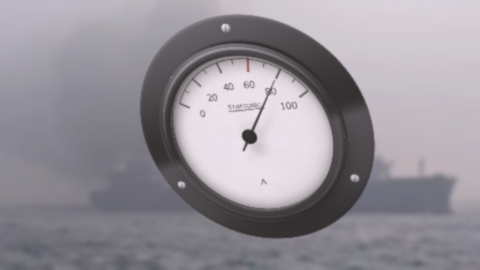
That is 80 A
